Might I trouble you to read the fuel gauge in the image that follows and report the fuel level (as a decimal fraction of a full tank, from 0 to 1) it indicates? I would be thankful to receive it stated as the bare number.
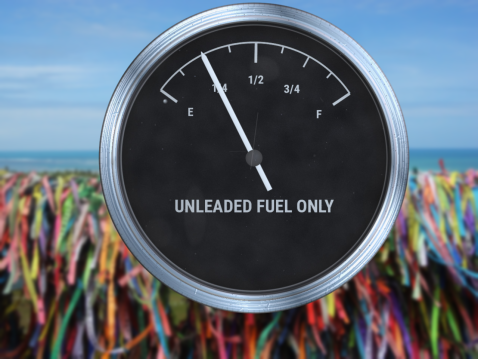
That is 0.25
